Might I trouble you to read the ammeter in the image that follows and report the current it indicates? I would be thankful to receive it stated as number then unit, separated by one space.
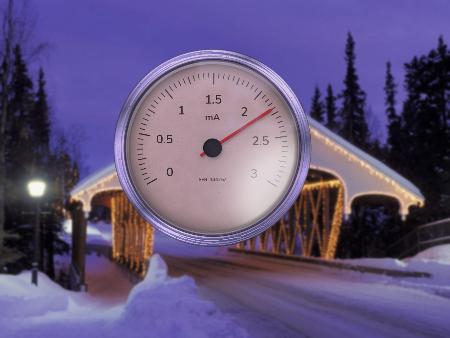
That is 2.2 mA
